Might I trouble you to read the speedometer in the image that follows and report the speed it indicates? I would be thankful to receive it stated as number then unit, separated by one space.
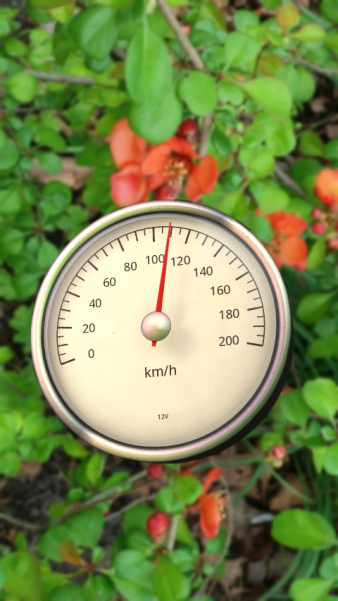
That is 110 km/h
